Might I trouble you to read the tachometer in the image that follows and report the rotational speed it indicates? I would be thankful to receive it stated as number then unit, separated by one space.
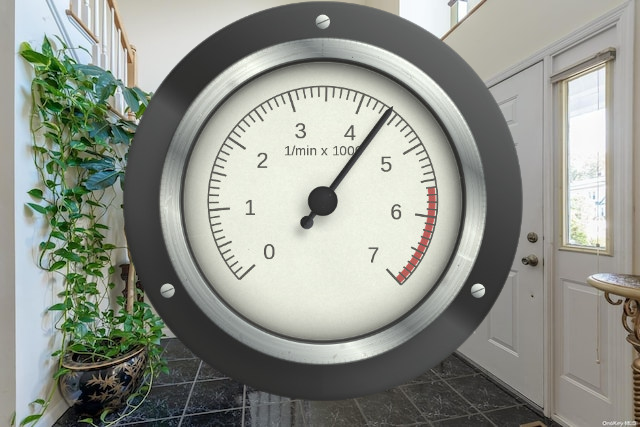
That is 4400 rpm
